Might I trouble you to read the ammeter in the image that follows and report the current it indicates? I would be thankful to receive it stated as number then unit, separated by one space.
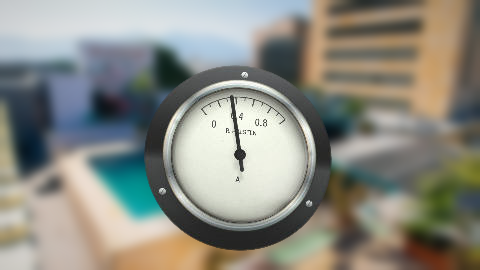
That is 0.35 A
